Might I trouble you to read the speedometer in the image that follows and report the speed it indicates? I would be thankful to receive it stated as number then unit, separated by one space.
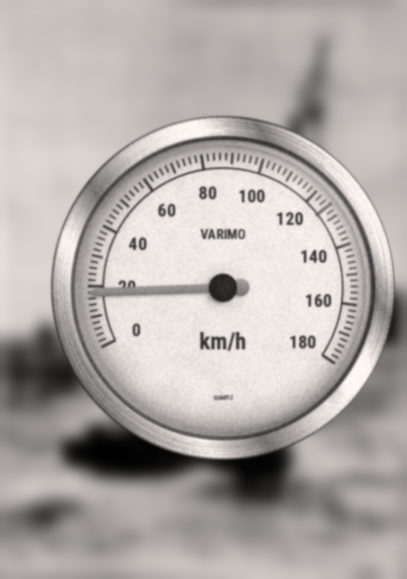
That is 18 km/h
